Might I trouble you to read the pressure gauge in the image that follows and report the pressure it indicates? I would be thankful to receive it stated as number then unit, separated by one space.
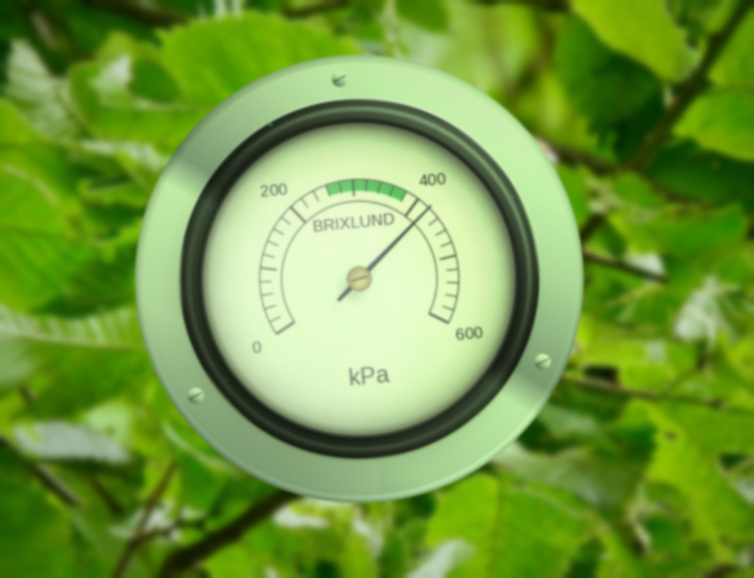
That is 420 kPa
